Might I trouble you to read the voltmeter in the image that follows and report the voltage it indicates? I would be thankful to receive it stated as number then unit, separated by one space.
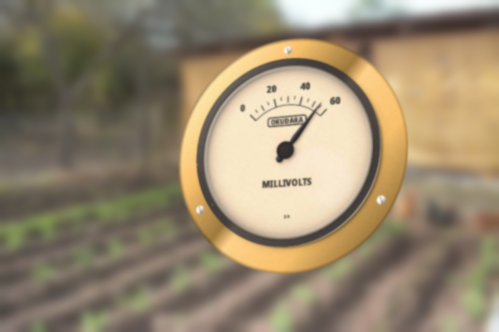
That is 55 mV
